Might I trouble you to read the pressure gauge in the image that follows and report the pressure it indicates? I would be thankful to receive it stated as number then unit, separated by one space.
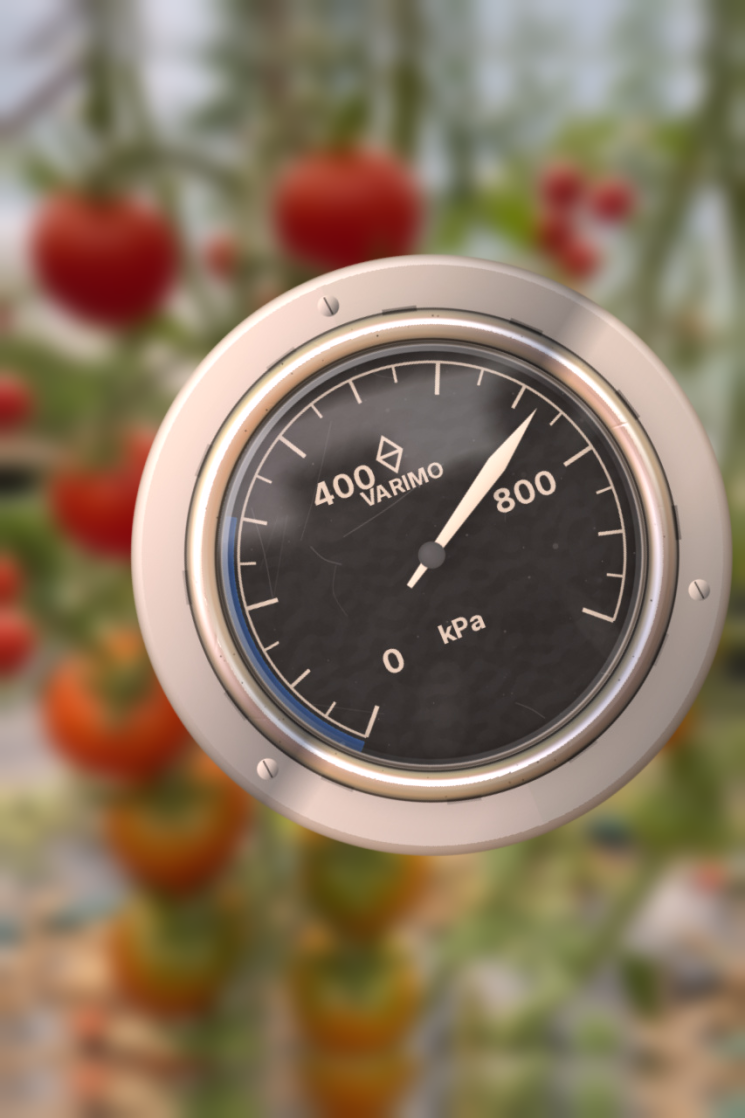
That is 725 kPa
